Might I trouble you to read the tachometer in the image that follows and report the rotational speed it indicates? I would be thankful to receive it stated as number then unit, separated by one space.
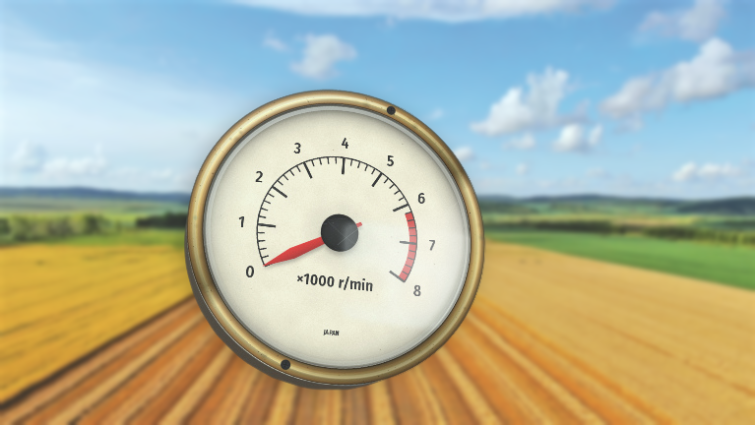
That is 0 rpm
